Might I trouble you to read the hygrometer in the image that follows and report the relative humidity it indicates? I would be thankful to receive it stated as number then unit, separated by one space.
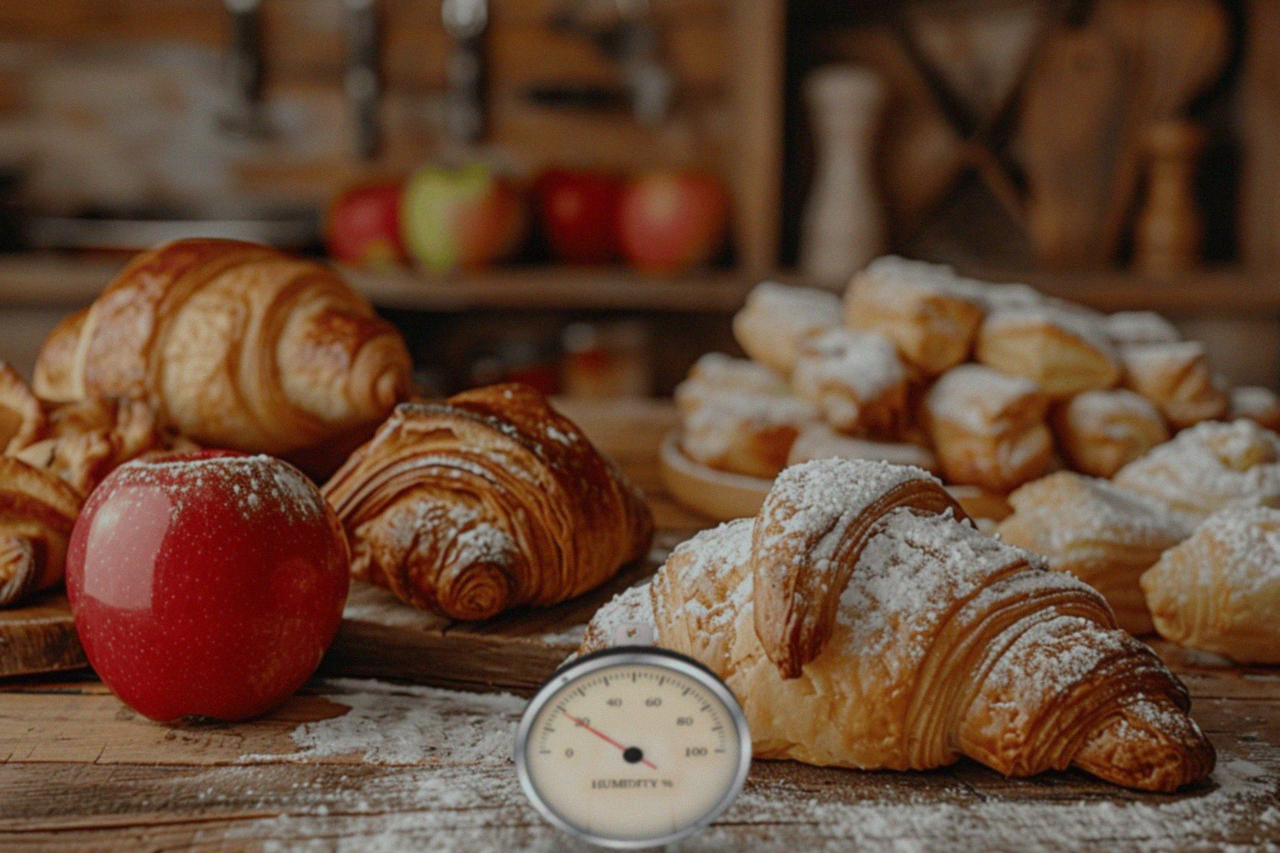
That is 20 %
